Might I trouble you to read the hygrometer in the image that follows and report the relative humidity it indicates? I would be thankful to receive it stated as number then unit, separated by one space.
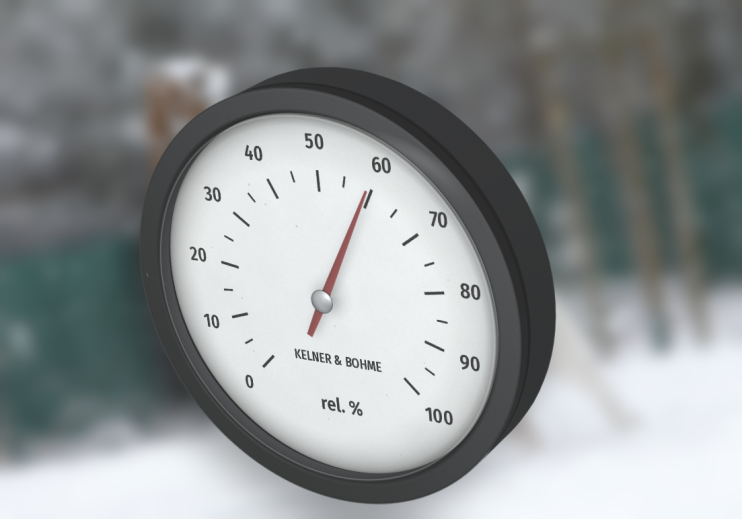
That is 60 %
